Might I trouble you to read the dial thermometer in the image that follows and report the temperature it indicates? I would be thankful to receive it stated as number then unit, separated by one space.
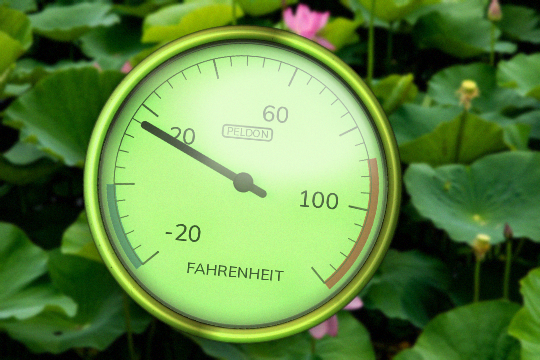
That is 16 °F
